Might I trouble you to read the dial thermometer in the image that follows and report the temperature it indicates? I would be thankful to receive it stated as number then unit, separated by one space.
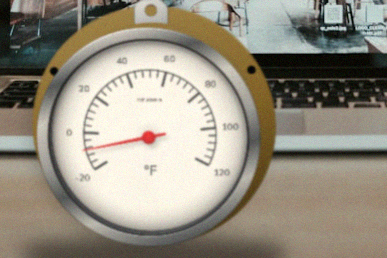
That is -8 °F
